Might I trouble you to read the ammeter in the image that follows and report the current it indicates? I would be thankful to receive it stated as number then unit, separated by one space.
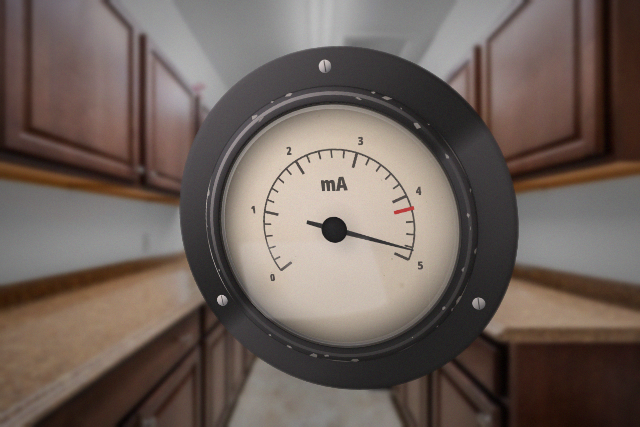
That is 4.8 mA
